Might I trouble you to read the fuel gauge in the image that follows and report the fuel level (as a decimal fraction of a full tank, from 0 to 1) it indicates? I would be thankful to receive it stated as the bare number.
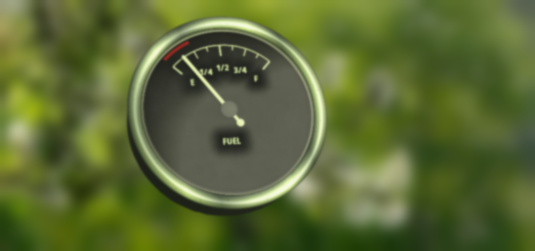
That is 0.125
